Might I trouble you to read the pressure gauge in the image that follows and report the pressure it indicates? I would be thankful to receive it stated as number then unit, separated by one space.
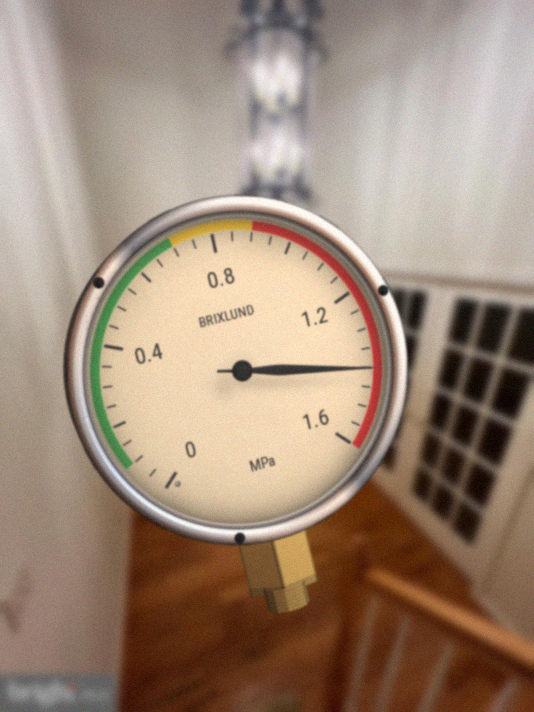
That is 1.4 MPa
